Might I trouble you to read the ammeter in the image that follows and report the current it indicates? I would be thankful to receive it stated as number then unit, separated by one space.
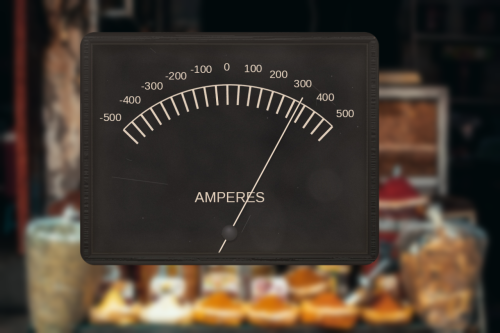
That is 325 A
